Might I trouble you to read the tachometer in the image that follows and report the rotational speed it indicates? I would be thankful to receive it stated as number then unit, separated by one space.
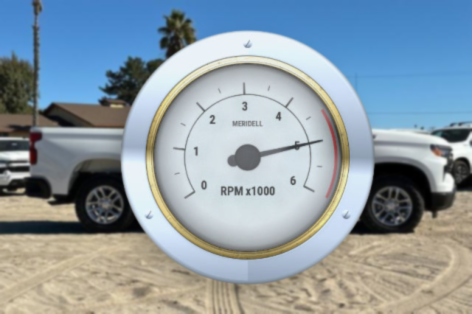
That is 5000 rpm
